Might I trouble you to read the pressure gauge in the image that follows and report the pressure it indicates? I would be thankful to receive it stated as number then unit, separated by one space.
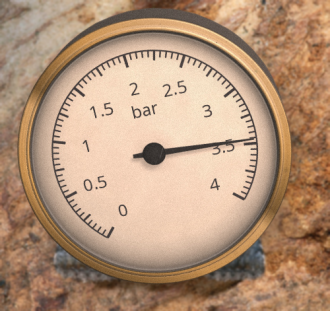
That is 3.45 bar
